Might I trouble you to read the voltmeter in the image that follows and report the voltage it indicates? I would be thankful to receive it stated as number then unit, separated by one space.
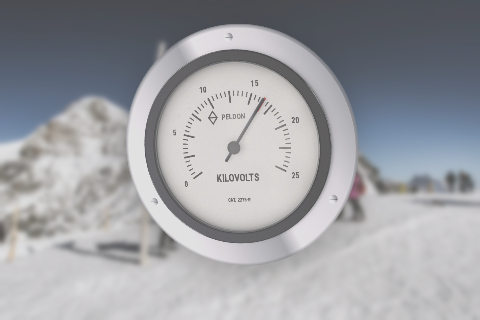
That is 16.5 kV
